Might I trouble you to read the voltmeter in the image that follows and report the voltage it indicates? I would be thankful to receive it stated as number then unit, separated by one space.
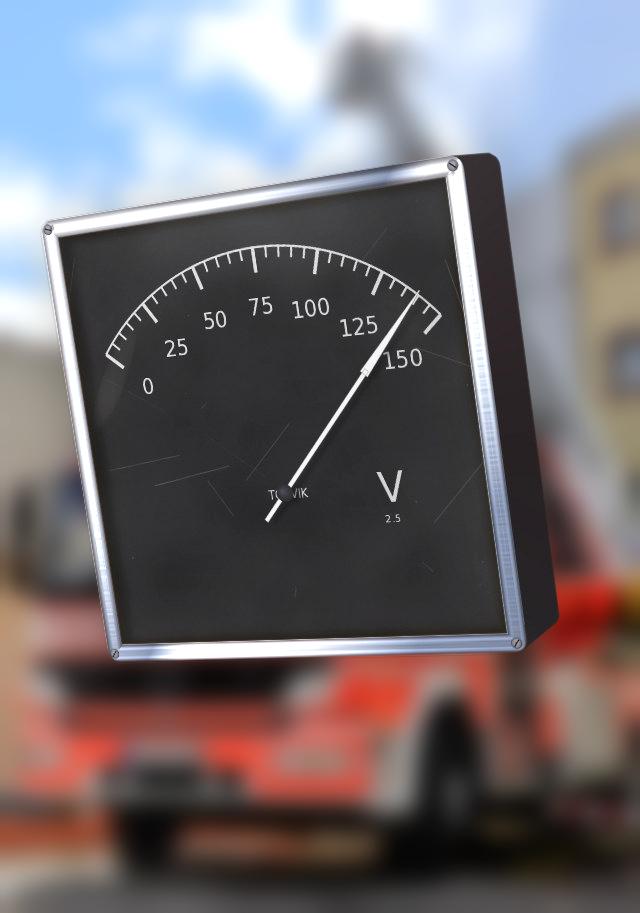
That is 140 V
